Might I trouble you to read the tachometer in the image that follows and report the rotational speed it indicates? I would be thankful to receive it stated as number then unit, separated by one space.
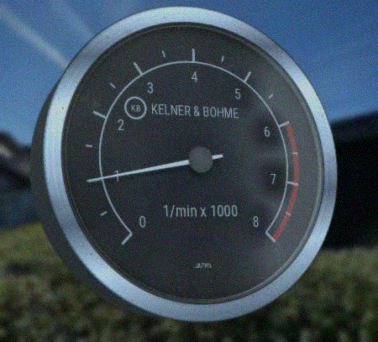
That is 1000 rpm
